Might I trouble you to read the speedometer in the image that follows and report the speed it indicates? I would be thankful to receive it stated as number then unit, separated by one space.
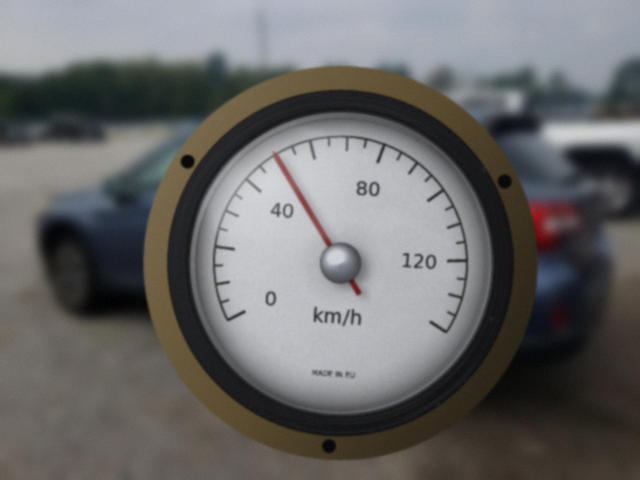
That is 50 km/h
